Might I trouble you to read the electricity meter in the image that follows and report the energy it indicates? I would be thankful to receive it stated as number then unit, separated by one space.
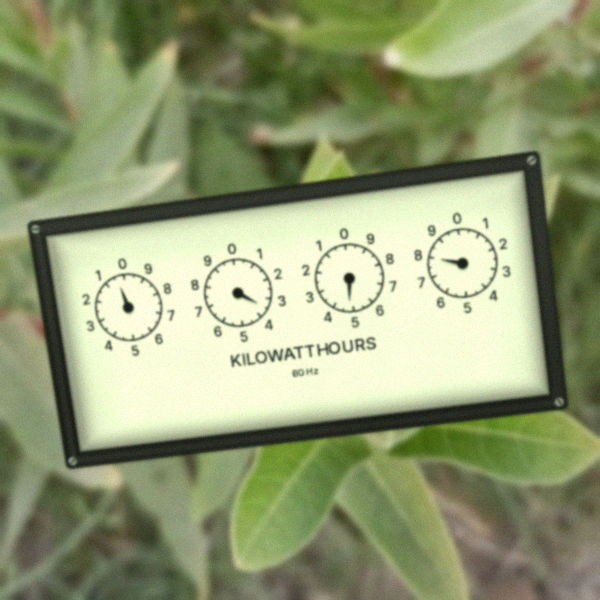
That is 348 kWh
